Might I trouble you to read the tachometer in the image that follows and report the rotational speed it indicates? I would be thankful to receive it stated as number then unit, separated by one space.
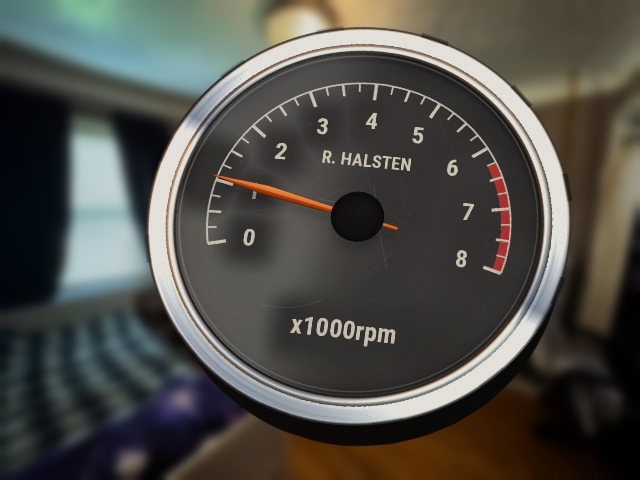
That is 1000 rpm
